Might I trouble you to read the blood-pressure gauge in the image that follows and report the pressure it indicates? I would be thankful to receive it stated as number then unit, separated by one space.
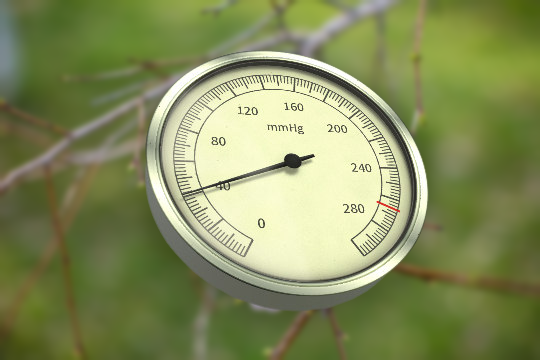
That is 40 mmHg
